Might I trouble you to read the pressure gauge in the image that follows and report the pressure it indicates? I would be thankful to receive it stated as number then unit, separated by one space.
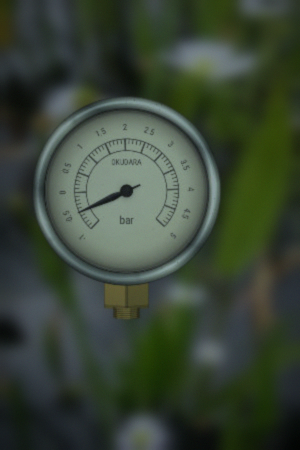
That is -0.5 bar
